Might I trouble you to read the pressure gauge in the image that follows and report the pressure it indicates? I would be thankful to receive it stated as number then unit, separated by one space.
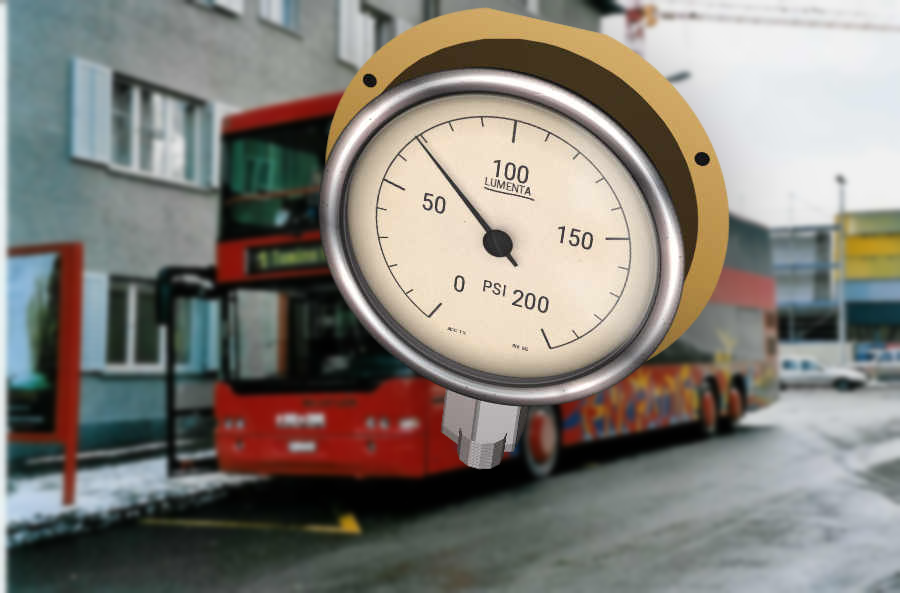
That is 70 psi
